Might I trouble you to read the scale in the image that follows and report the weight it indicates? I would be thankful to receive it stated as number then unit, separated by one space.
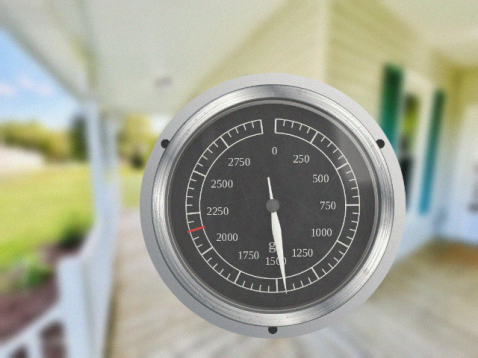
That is 1450 g
